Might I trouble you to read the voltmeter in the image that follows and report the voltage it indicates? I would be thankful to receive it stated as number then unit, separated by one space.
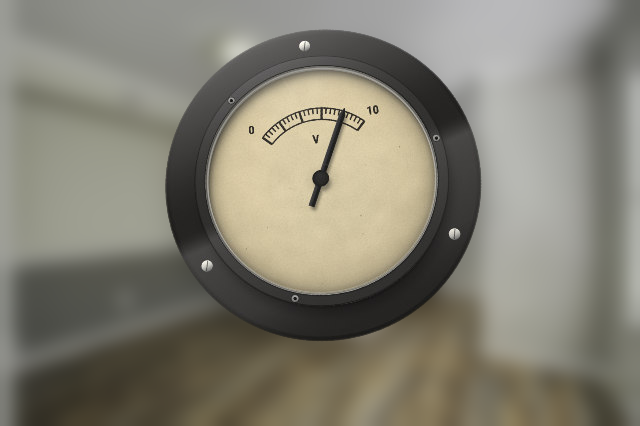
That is 8 V
